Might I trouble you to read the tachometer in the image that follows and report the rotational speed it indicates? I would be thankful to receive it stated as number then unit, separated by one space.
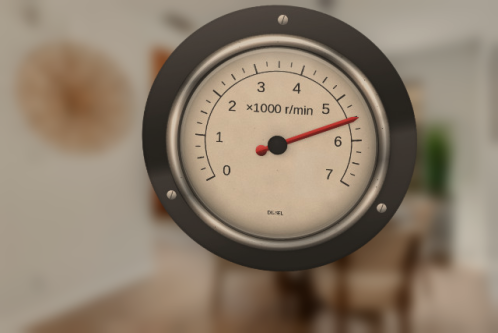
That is 5500 rpm
